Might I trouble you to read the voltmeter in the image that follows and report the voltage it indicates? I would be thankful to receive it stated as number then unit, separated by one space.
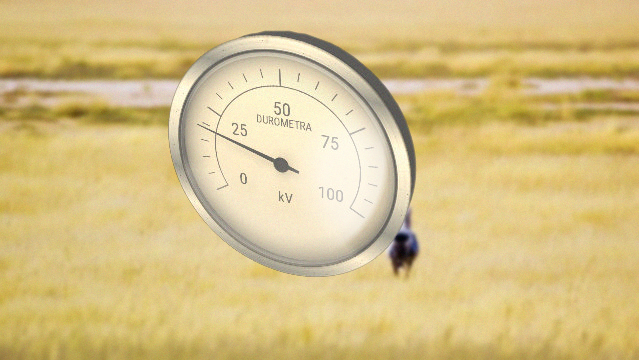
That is 20 kV
